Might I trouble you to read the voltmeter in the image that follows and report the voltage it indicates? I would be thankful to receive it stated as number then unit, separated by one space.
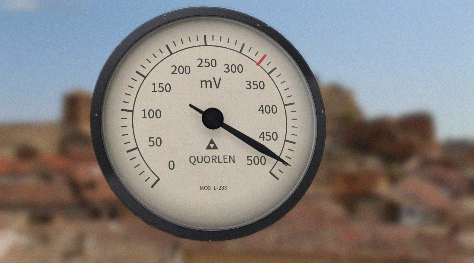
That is 480 mV
